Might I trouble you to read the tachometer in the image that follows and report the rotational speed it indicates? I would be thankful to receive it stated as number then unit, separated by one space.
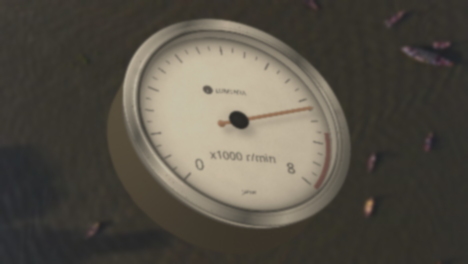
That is 6250 rpm
